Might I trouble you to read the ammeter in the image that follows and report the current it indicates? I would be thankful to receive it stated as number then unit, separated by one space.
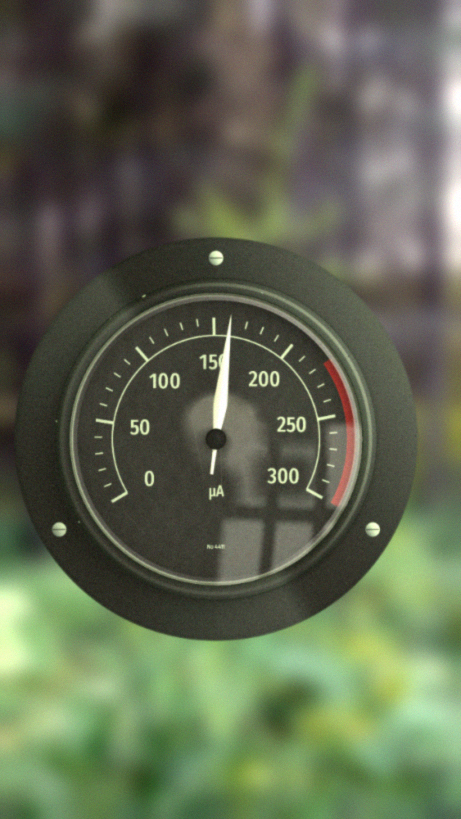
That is 160 µA
